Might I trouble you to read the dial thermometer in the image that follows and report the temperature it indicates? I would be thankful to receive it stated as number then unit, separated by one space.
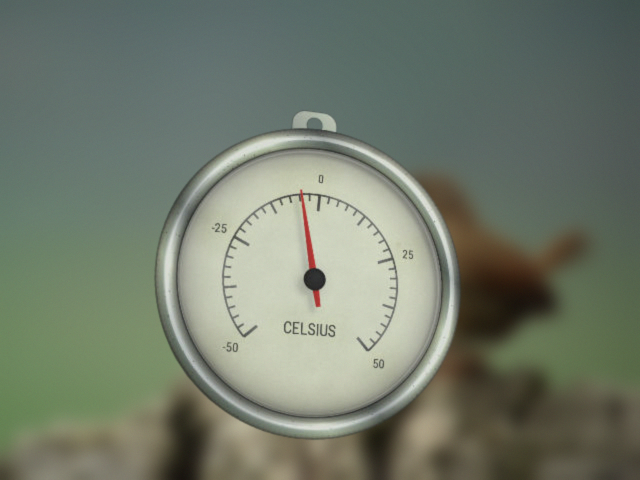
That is -5 °C
